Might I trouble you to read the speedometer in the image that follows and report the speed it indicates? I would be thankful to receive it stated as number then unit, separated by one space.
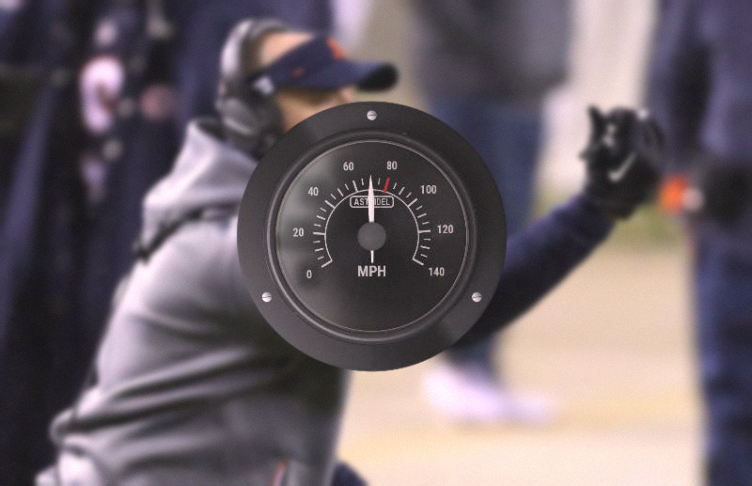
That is 70 mph
